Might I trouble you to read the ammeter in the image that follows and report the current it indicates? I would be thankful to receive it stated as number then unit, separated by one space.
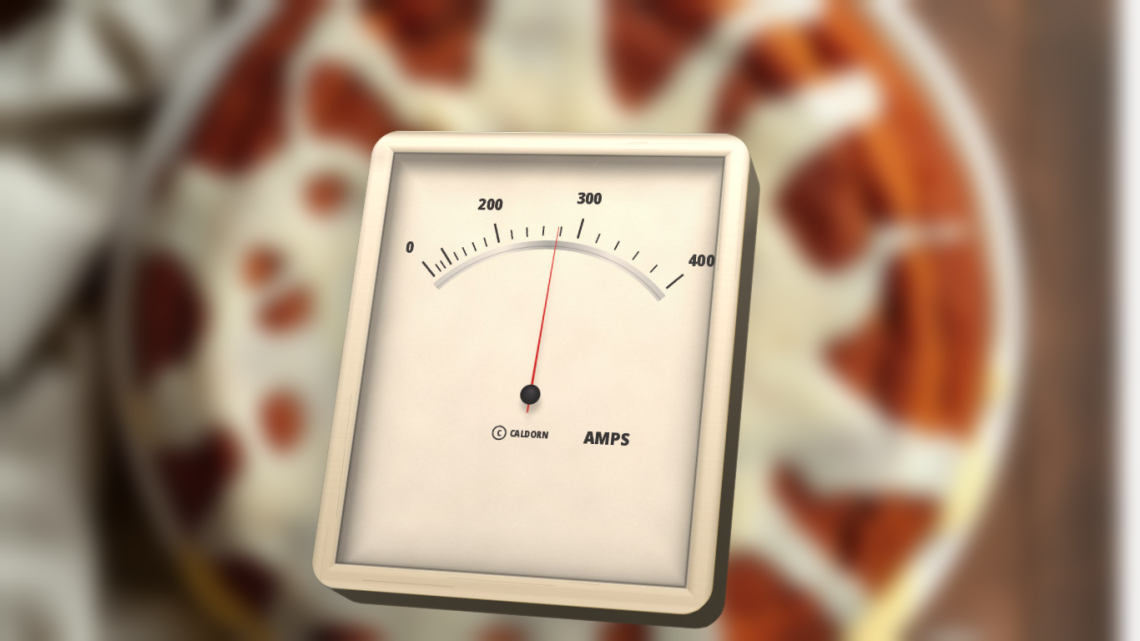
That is 280 A
